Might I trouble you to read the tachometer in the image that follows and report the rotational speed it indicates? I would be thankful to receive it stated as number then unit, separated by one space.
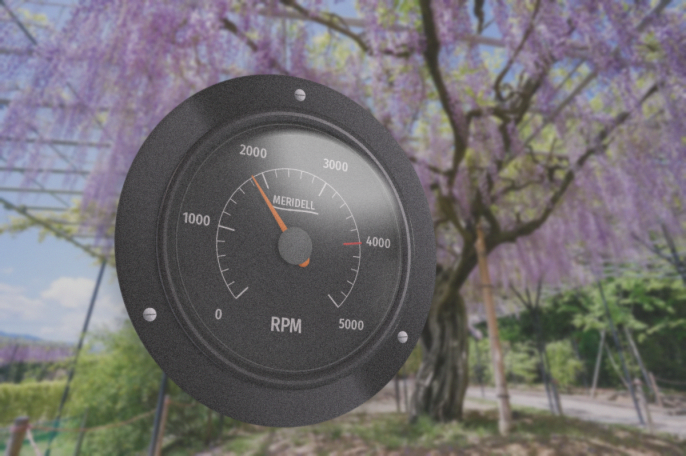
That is 1800 rpm
